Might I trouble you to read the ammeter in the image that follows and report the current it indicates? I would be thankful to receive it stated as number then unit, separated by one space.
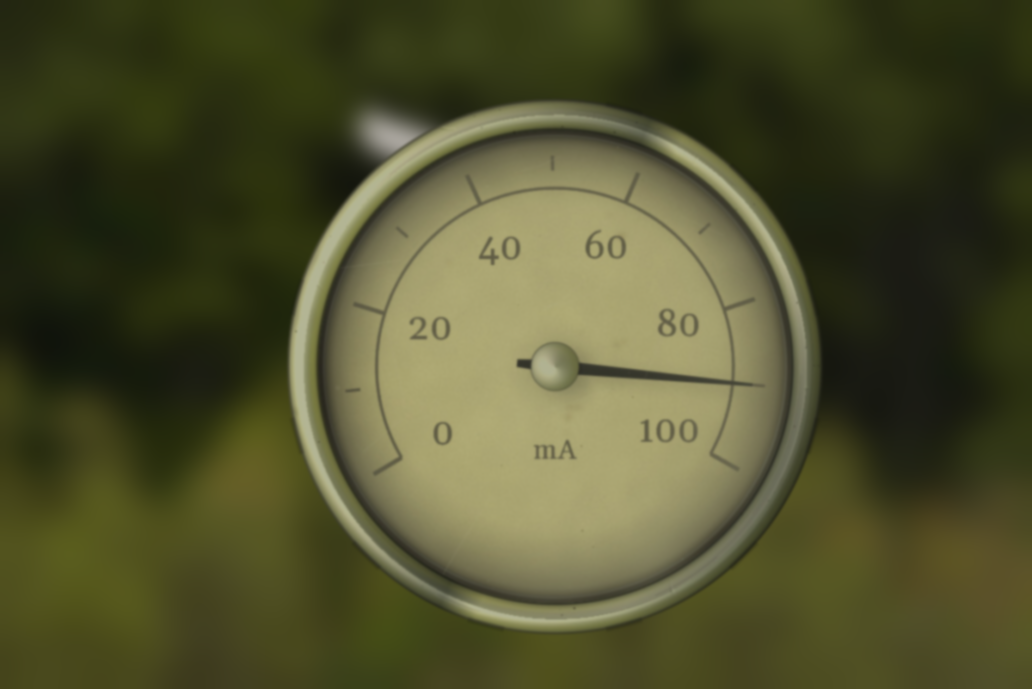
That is 90 mA
